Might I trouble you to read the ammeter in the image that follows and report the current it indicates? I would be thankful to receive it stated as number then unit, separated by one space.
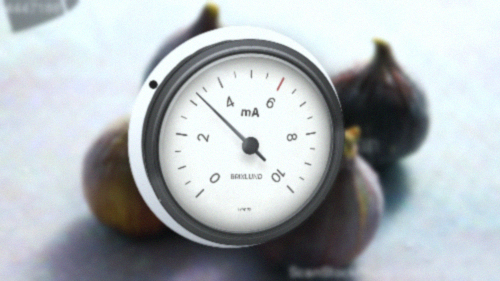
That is 3.25 mA
